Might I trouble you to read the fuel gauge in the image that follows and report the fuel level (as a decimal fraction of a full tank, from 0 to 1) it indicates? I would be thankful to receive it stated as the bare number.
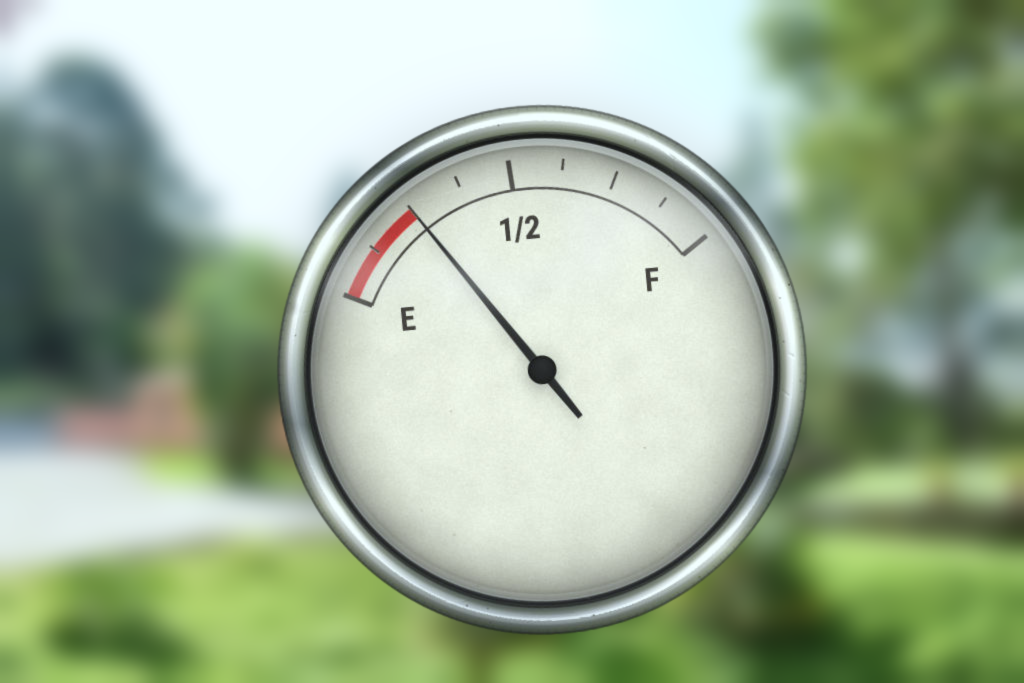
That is 0.25
